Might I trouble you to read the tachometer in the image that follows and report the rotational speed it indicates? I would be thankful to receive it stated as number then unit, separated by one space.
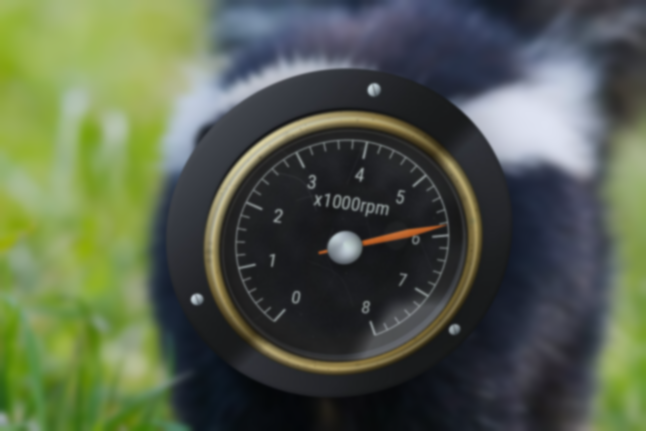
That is 5800 rpm
